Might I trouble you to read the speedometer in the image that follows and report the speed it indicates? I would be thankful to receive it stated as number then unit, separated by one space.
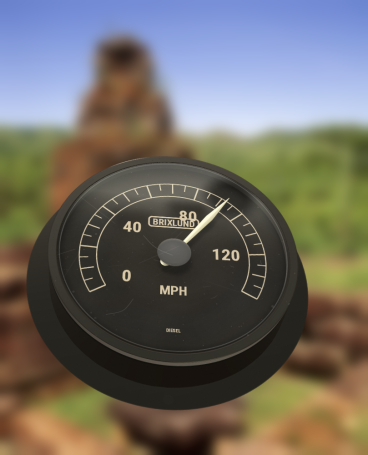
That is 92.5 mph
